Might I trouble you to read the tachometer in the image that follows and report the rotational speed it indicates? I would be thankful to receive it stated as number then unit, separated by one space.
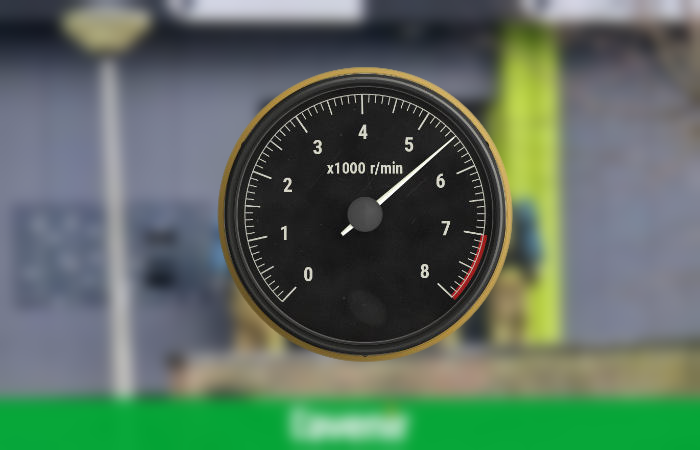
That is 5500 rpm
